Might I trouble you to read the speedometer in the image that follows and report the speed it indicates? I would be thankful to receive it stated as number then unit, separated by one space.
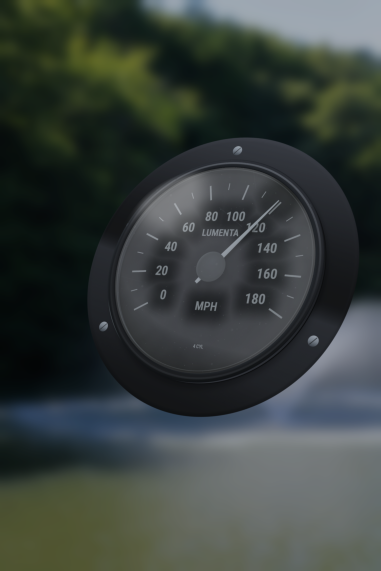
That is 120 mph
